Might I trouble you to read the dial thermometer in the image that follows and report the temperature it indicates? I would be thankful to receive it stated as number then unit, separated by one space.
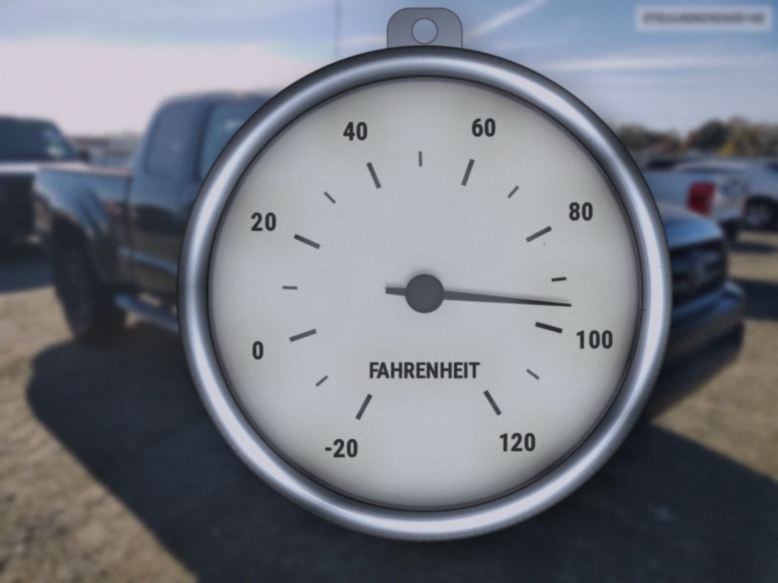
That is 95 °F
